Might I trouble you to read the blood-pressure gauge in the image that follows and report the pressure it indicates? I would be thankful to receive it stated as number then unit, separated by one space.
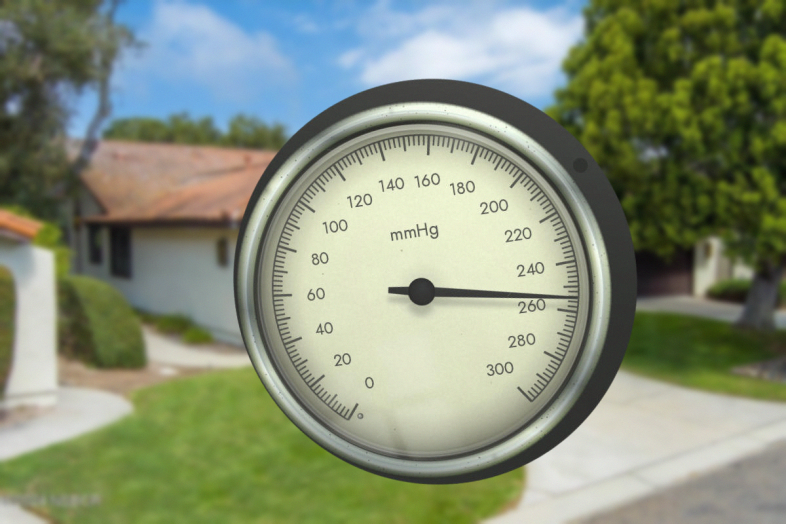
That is 254 mmHg
